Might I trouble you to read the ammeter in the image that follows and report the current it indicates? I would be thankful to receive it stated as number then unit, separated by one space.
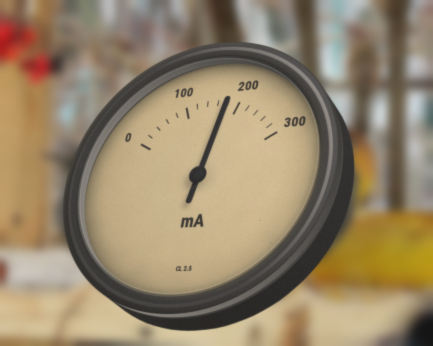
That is 180 mA
